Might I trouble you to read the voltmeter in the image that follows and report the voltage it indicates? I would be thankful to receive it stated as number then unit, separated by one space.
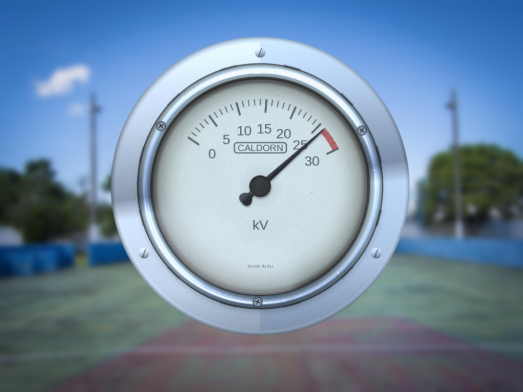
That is 26 kV
